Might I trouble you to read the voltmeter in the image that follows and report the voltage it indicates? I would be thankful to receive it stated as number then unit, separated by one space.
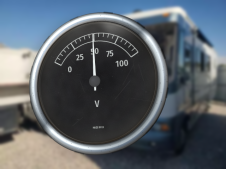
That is 50 V
